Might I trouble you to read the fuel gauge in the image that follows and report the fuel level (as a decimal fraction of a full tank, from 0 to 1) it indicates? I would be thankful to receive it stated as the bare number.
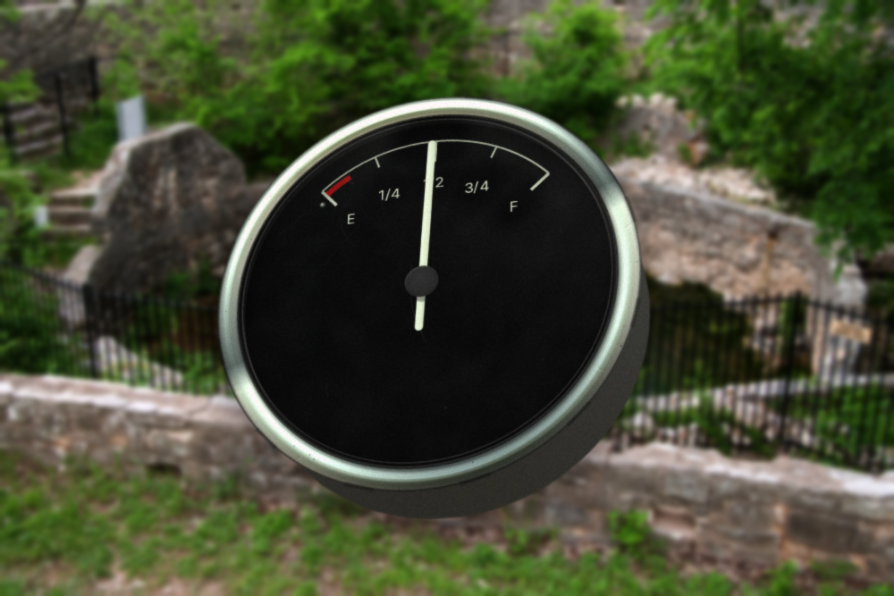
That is 0.5
